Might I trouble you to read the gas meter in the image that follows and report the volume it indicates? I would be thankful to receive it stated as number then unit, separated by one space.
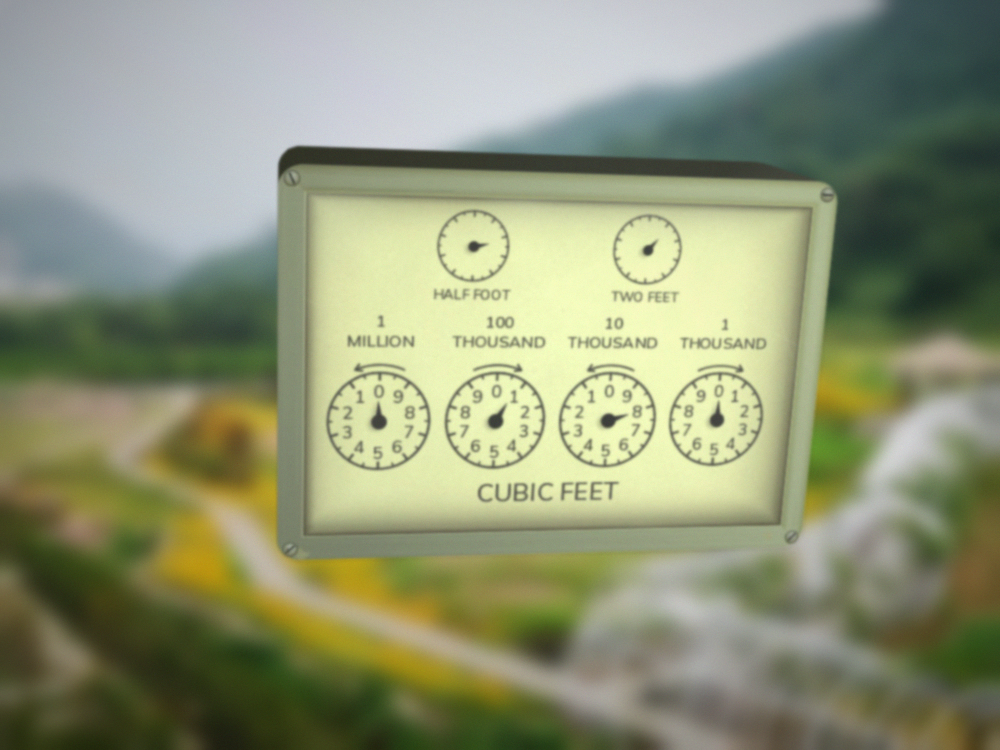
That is 8000 ft³
